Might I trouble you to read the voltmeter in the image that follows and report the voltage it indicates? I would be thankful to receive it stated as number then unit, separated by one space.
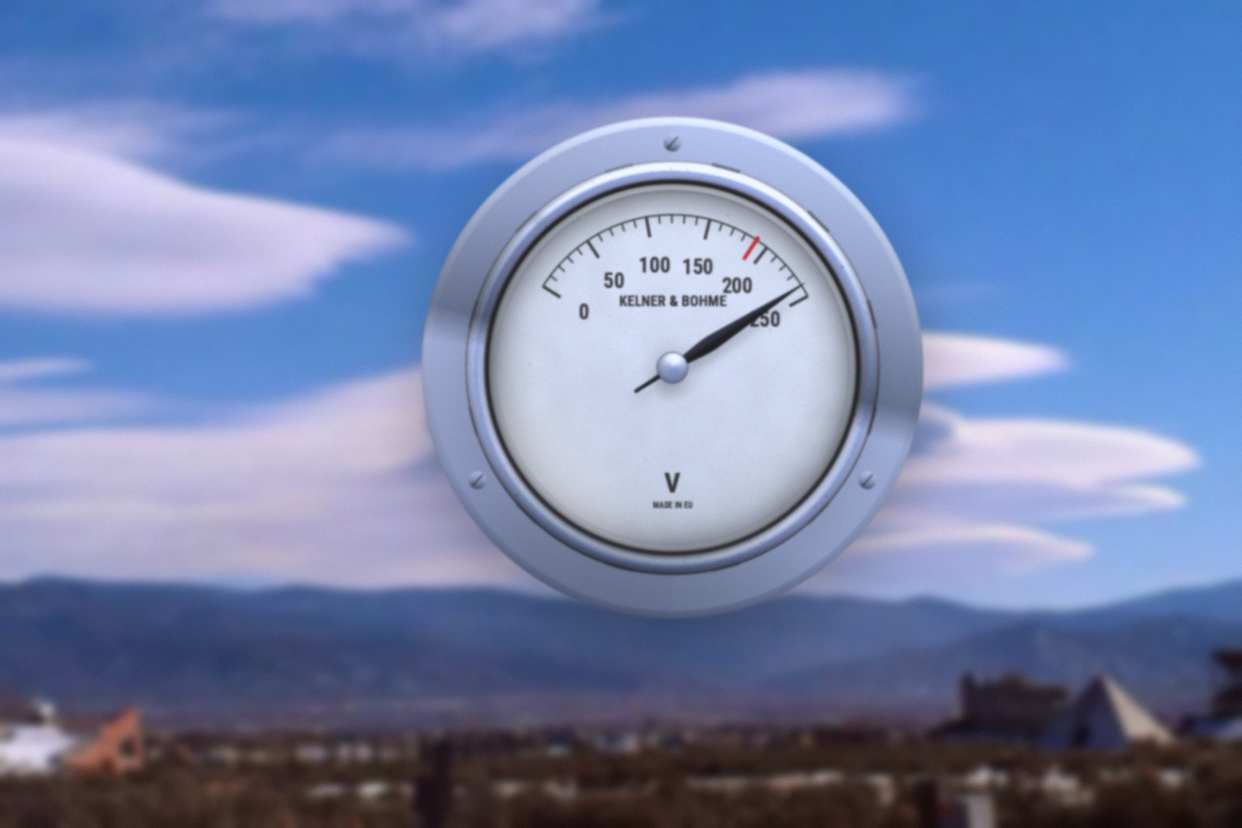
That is 240 V
